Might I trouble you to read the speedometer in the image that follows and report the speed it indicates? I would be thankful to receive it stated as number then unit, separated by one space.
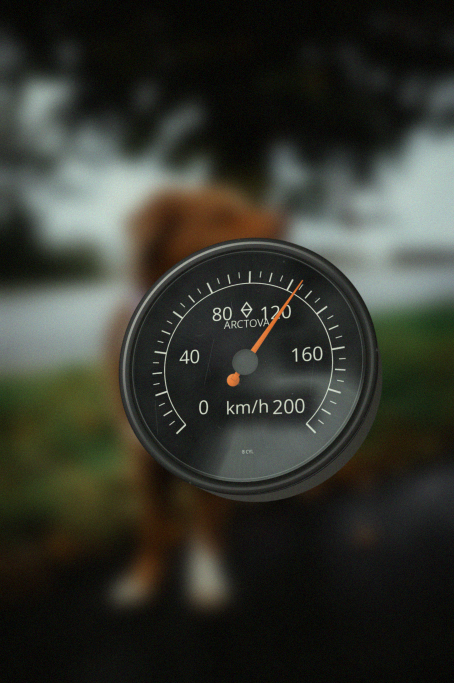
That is 125 km/h
